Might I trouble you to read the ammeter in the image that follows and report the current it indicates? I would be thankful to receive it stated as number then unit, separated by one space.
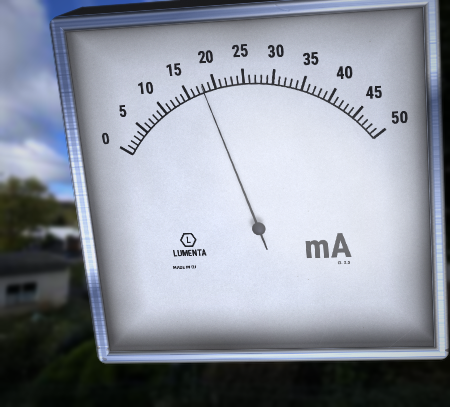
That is 18 mA
